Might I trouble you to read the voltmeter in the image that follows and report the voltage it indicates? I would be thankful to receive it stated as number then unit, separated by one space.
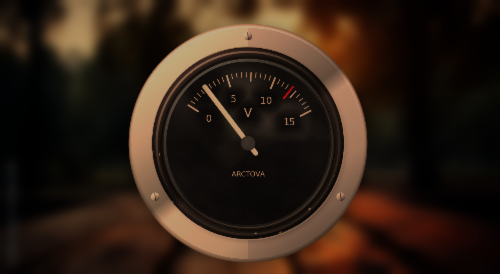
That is 2.5 V
